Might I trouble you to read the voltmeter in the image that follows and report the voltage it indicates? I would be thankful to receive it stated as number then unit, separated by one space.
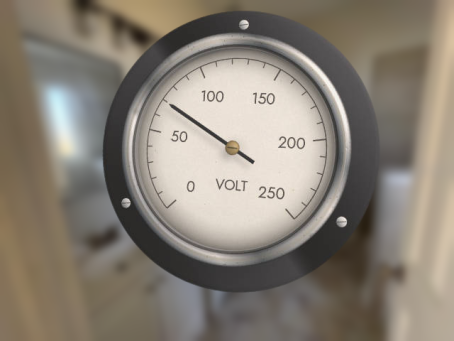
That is 70 V
